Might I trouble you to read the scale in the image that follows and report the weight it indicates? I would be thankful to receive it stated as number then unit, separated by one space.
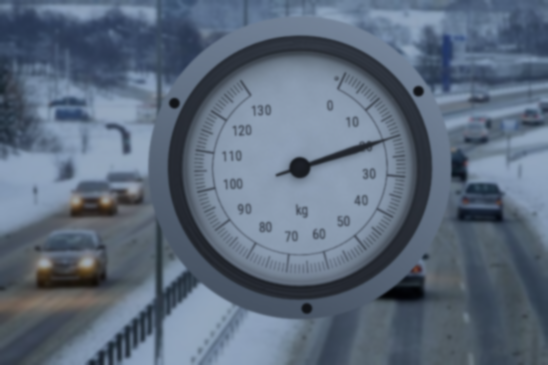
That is 20 kg
